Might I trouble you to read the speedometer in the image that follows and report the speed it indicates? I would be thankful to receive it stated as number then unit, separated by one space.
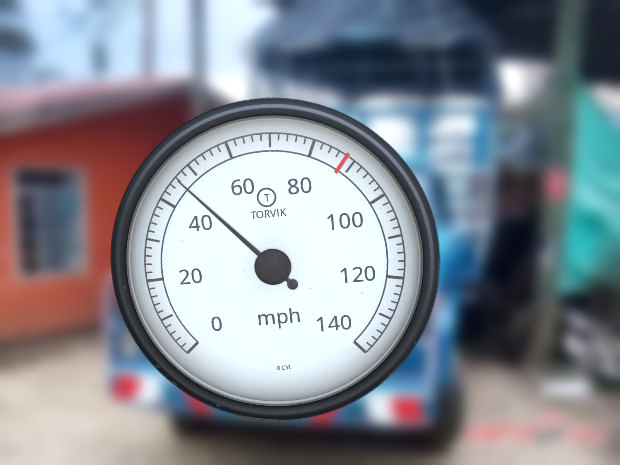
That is 46 mph
